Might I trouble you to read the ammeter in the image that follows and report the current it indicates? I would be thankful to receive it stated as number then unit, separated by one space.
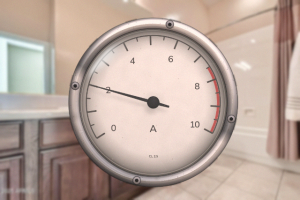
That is 2 A
